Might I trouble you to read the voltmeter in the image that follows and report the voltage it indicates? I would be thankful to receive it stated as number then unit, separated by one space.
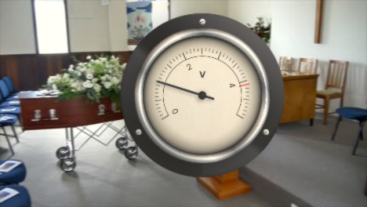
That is 1 V
